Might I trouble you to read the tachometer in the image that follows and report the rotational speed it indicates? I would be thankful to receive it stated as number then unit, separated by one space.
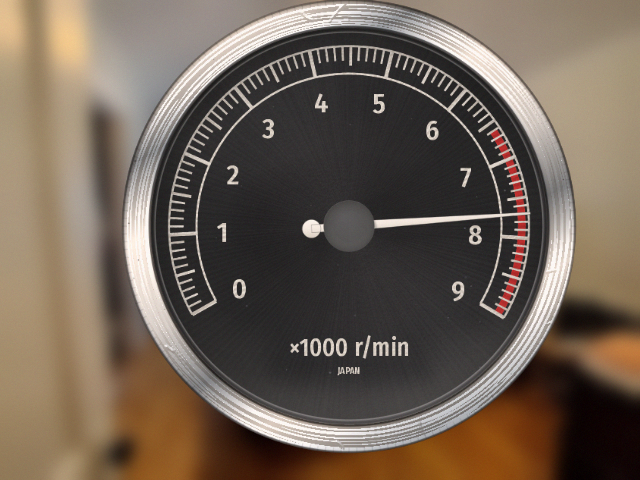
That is 7700 rpm
